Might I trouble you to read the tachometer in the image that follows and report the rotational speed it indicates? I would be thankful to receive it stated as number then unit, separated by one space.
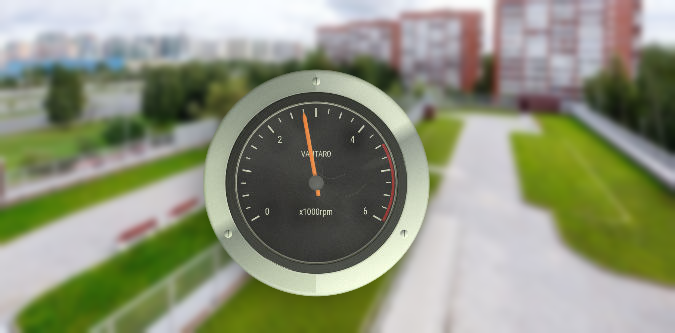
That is 2750 rpm
